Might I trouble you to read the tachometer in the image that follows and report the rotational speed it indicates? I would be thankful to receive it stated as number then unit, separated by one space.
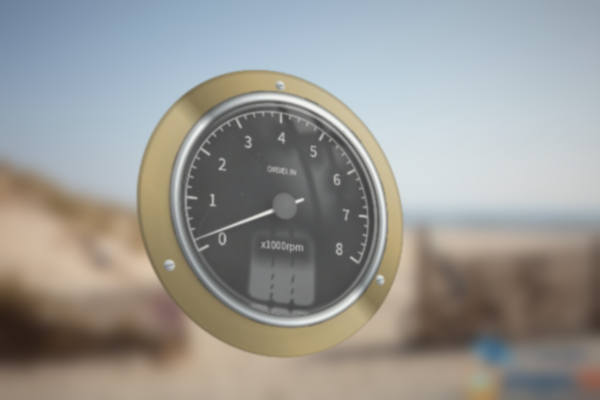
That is 200 rpm
